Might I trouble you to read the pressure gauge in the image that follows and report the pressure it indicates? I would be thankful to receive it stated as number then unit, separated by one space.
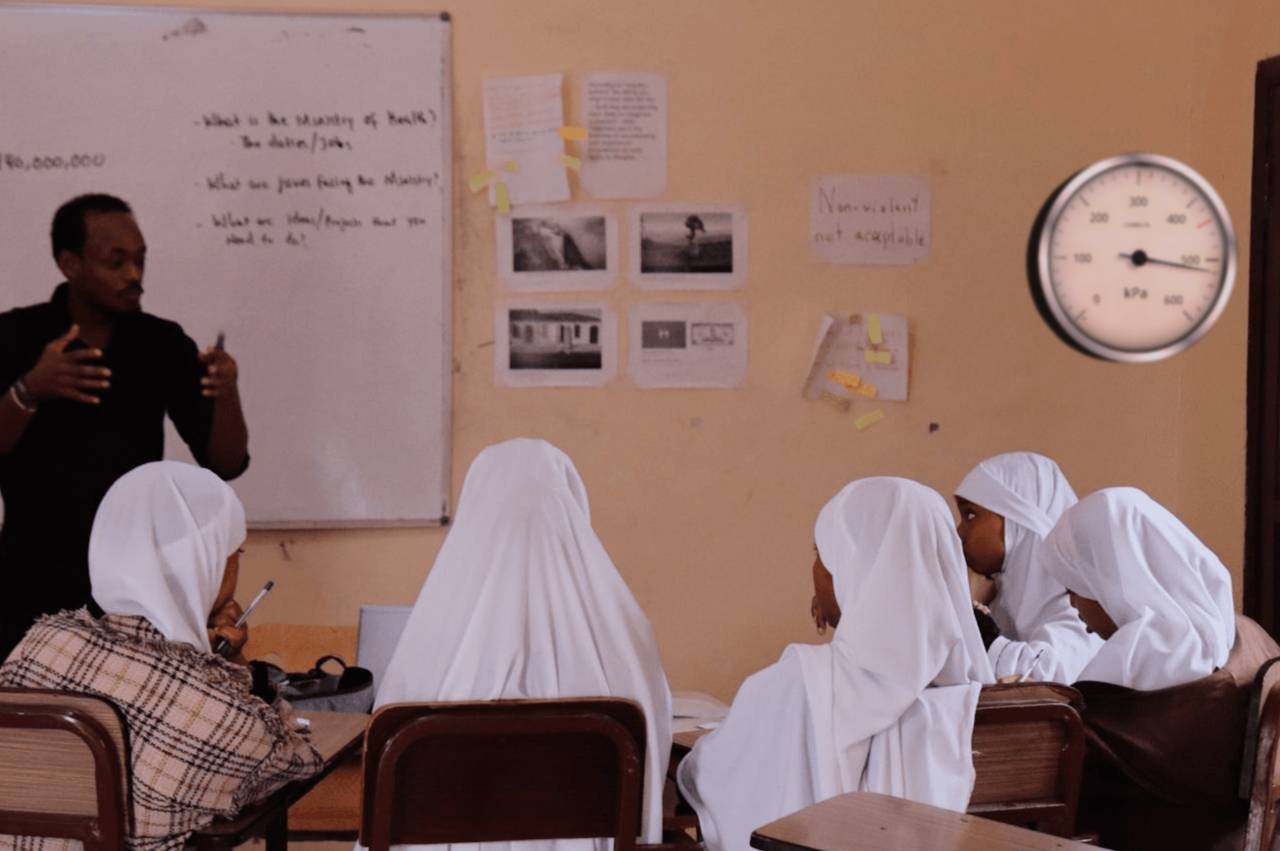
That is 520 kPa
